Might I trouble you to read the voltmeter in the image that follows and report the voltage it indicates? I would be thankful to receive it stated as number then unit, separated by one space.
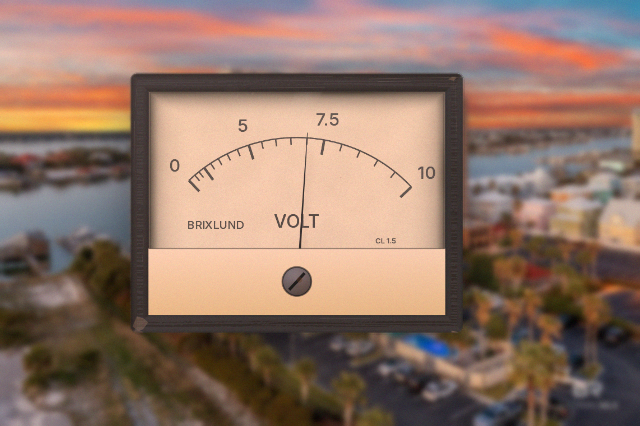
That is 7 V
